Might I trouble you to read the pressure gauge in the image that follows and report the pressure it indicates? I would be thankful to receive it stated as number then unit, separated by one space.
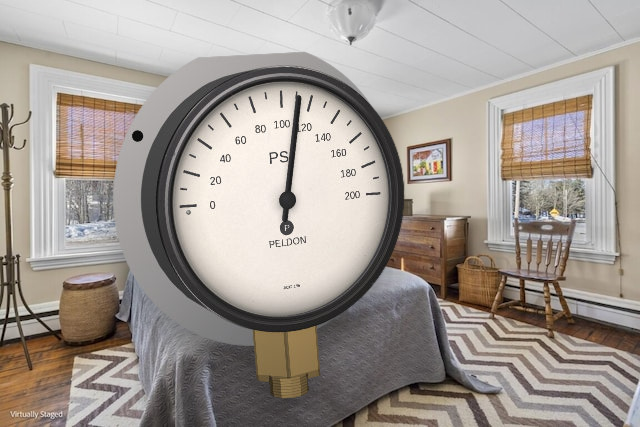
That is 110 psi
